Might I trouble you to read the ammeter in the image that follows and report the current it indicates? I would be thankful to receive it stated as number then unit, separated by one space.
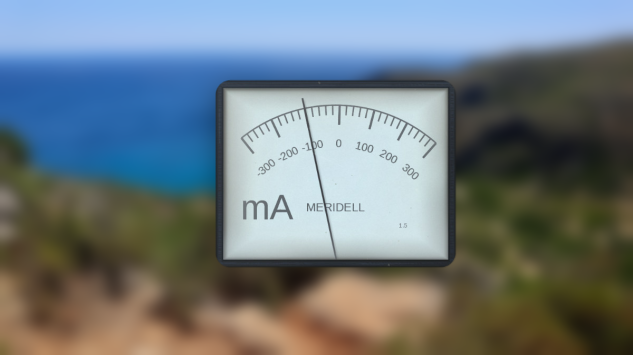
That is -100 mA
